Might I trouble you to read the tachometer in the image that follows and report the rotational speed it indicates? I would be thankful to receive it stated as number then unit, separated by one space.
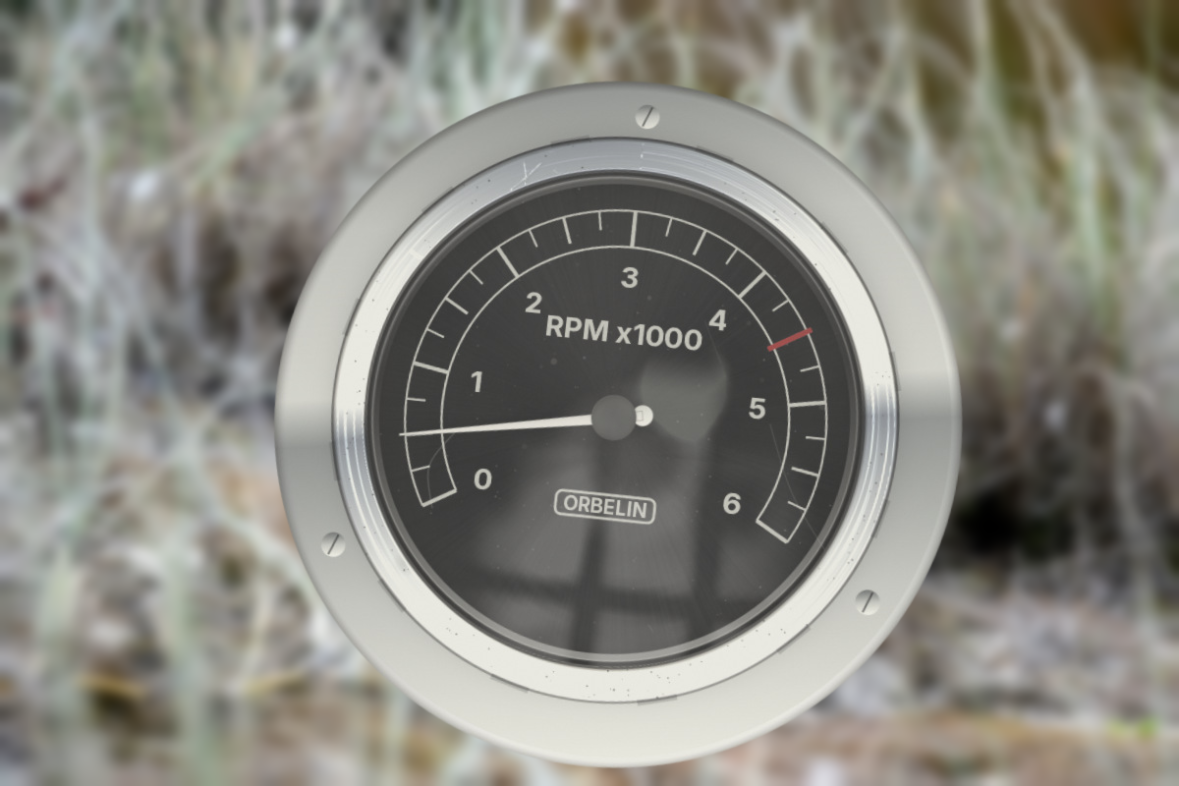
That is 500 rpm
